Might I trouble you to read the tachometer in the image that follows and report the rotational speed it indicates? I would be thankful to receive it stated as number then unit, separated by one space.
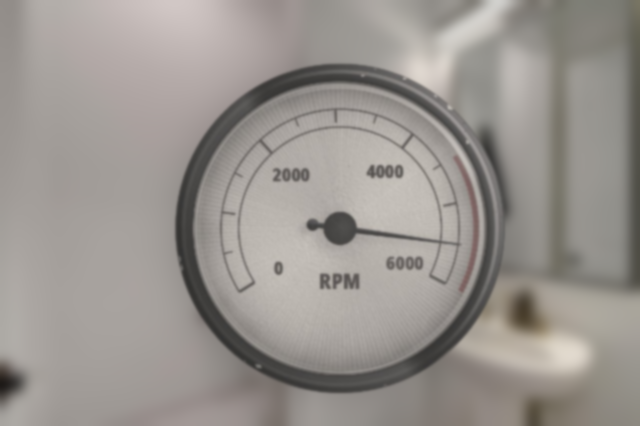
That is 5500 rpm
